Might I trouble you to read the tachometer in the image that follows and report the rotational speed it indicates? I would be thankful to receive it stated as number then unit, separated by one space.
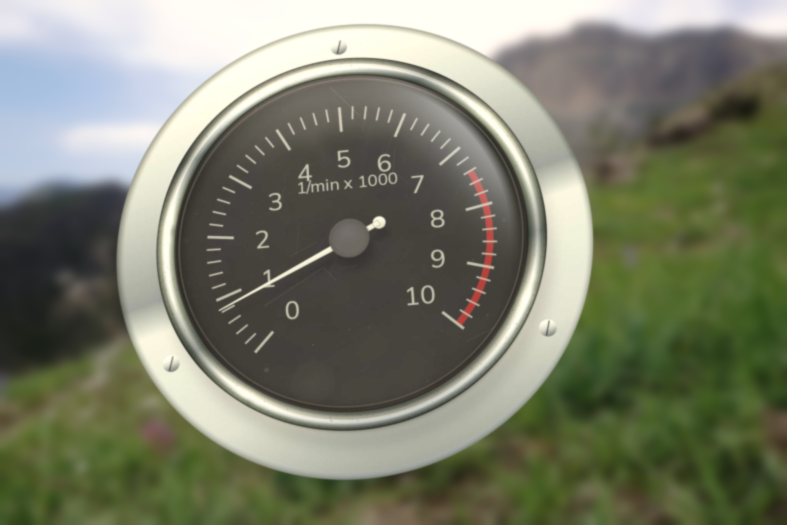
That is 800 rpm
